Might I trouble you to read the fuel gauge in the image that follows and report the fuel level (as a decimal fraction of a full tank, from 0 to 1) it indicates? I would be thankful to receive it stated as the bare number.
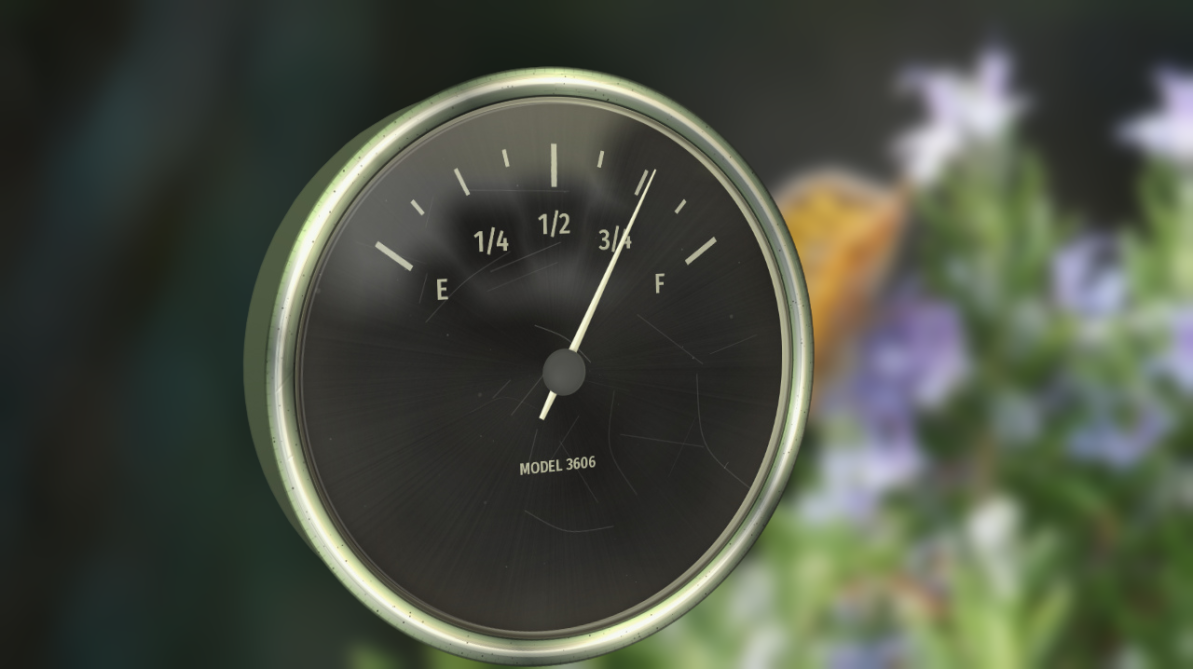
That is 0.75
